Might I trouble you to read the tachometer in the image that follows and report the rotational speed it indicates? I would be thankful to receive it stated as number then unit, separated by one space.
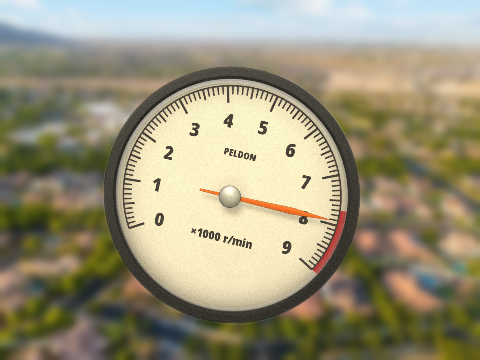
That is 7900 rpm
